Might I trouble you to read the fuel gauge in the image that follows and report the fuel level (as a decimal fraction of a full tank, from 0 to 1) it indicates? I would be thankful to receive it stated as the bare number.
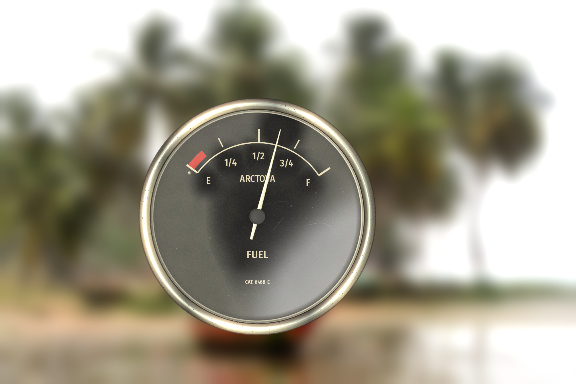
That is 0.625
